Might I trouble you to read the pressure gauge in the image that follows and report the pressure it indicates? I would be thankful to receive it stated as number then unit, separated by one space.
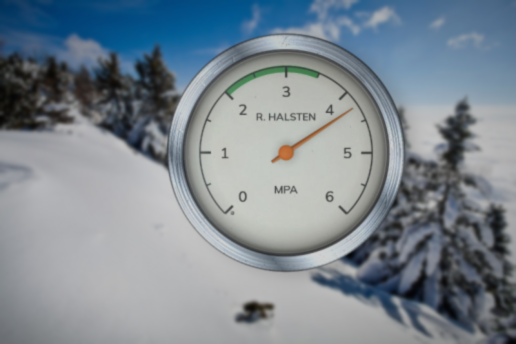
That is 4.25 MPa
